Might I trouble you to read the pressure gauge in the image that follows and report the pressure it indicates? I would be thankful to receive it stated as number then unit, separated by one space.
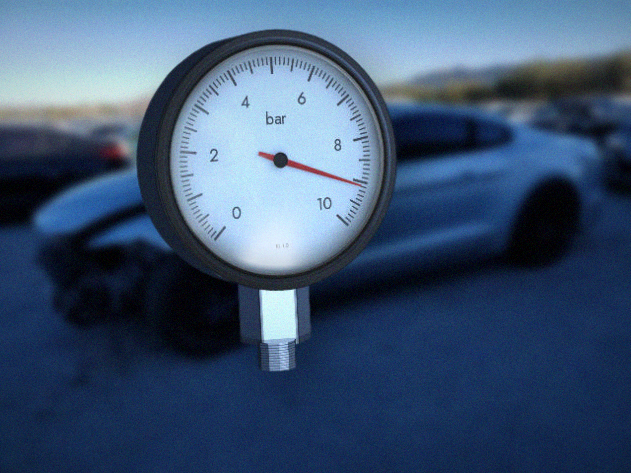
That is 9.1 bar
